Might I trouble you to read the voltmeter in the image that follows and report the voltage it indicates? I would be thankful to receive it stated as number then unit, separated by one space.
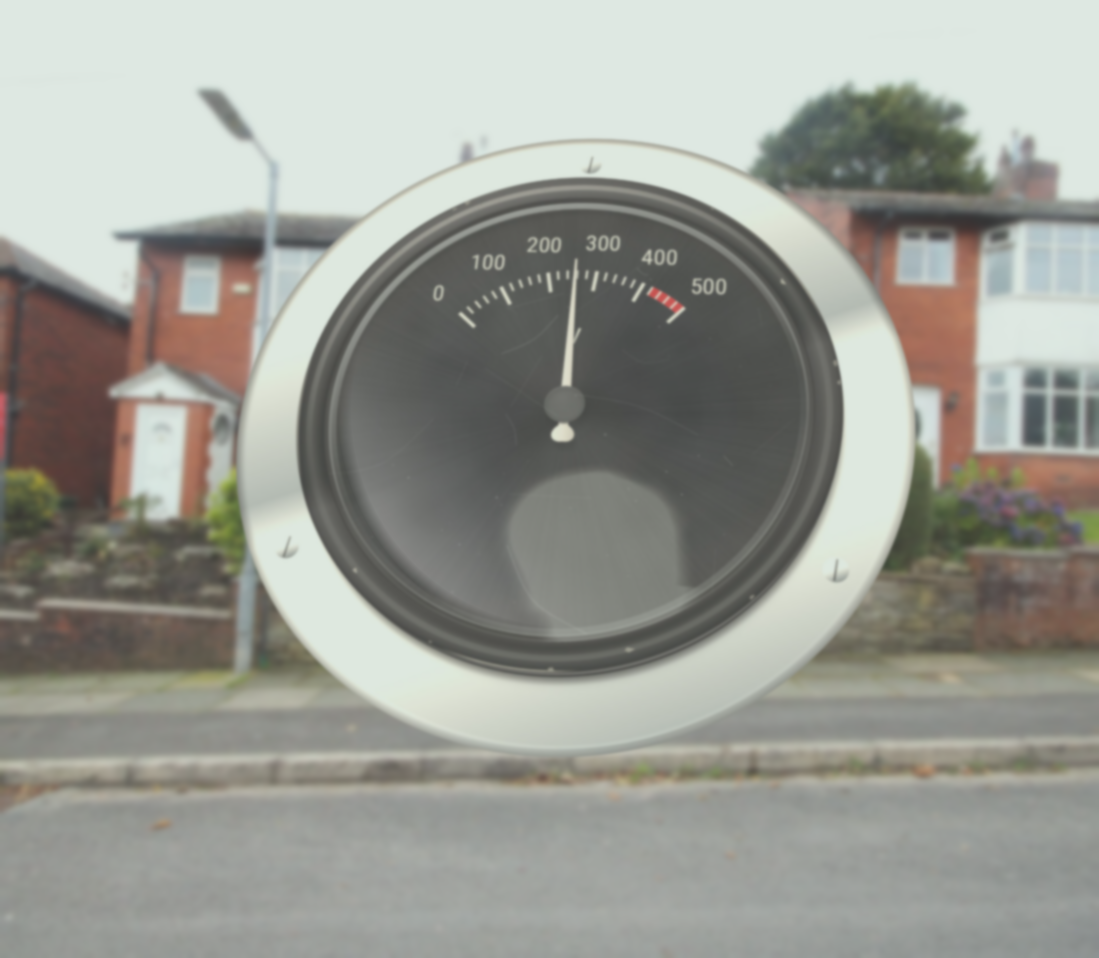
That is 260 V
